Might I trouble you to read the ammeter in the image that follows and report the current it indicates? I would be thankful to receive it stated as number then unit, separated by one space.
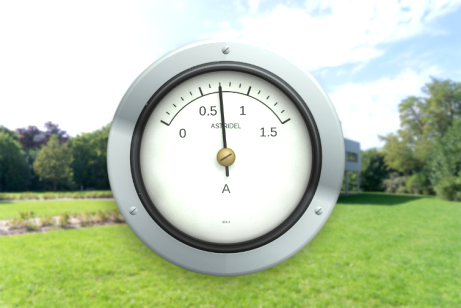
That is 0.7 A
